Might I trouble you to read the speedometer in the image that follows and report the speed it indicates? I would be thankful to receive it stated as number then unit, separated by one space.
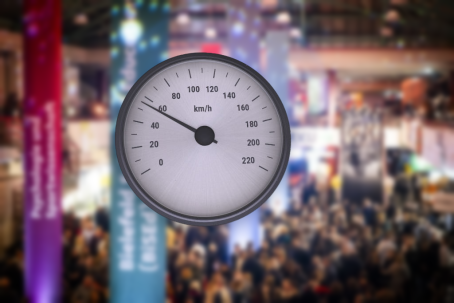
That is 55 km/h
